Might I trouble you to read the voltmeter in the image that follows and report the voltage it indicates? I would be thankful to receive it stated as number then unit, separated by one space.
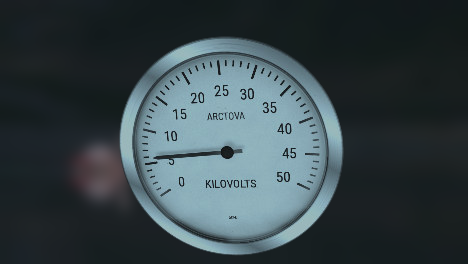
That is 6 kV
